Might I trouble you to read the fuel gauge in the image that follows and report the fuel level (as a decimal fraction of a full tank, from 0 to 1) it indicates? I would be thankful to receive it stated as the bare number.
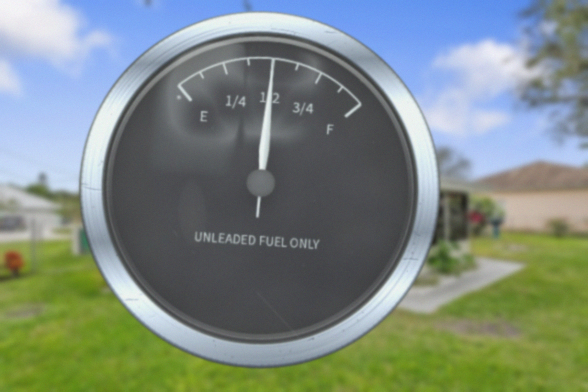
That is 0.5
